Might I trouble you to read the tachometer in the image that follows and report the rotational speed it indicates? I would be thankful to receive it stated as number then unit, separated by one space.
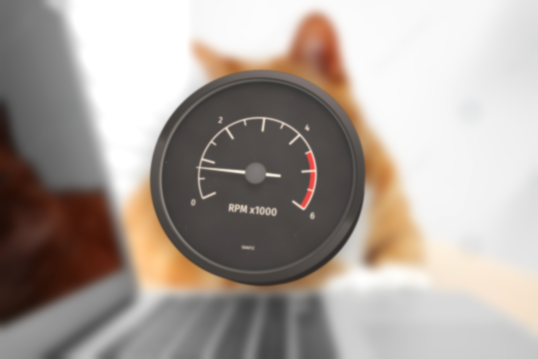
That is 750 rpm
